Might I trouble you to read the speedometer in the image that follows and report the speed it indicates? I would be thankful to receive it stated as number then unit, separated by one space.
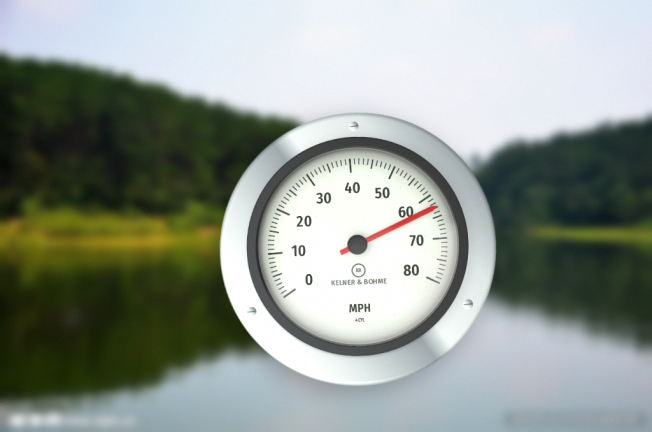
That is 63 mph
